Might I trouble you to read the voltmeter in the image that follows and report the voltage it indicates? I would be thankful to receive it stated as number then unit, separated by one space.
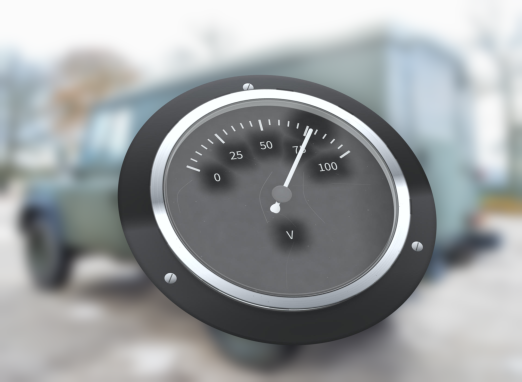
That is 77.5 V
